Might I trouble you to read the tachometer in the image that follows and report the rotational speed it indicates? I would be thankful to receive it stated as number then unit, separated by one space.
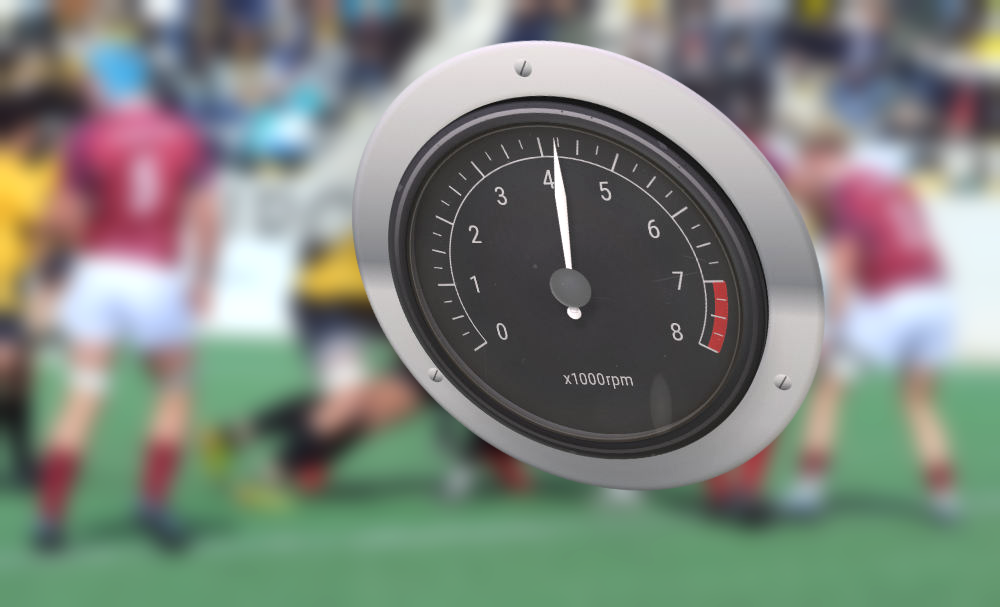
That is 4250 rpm
